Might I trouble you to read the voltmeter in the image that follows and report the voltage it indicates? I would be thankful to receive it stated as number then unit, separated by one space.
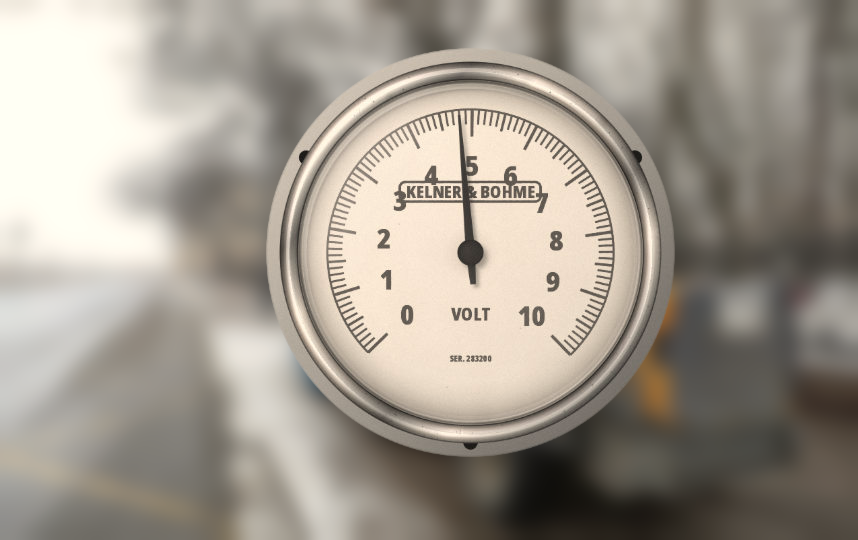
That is 4.8 V
